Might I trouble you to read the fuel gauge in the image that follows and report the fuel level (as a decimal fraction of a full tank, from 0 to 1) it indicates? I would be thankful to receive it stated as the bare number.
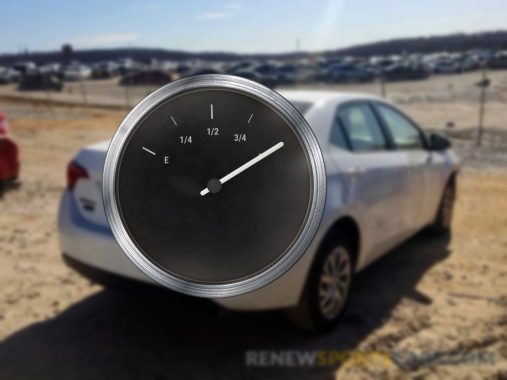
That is 1
